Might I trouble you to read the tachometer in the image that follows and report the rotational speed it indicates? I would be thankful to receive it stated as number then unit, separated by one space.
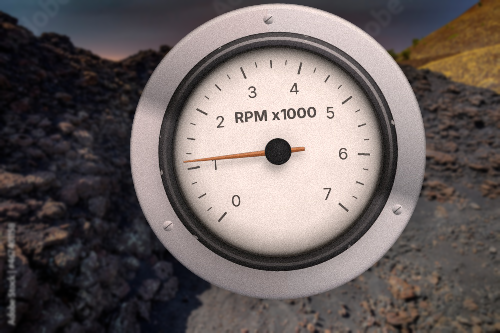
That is 1125 rpm
